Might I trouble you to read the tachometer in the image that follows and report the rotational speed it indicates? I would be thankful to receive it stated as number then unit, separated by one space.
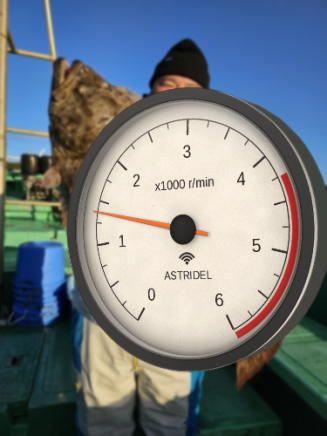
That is 1375 rpm
